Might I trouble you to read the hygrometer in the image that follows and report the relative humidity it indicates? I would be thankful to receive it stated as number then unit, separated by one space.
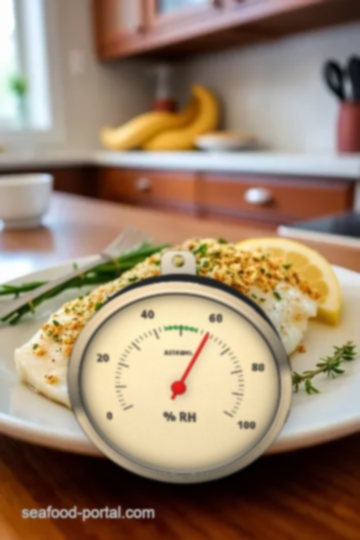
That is 60 %
